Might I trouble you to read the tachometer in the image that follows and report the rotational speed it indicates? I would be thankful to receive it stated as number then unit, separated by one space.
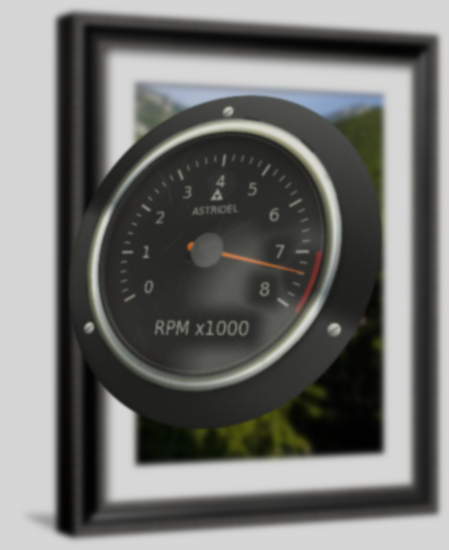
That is 7400 rpm
